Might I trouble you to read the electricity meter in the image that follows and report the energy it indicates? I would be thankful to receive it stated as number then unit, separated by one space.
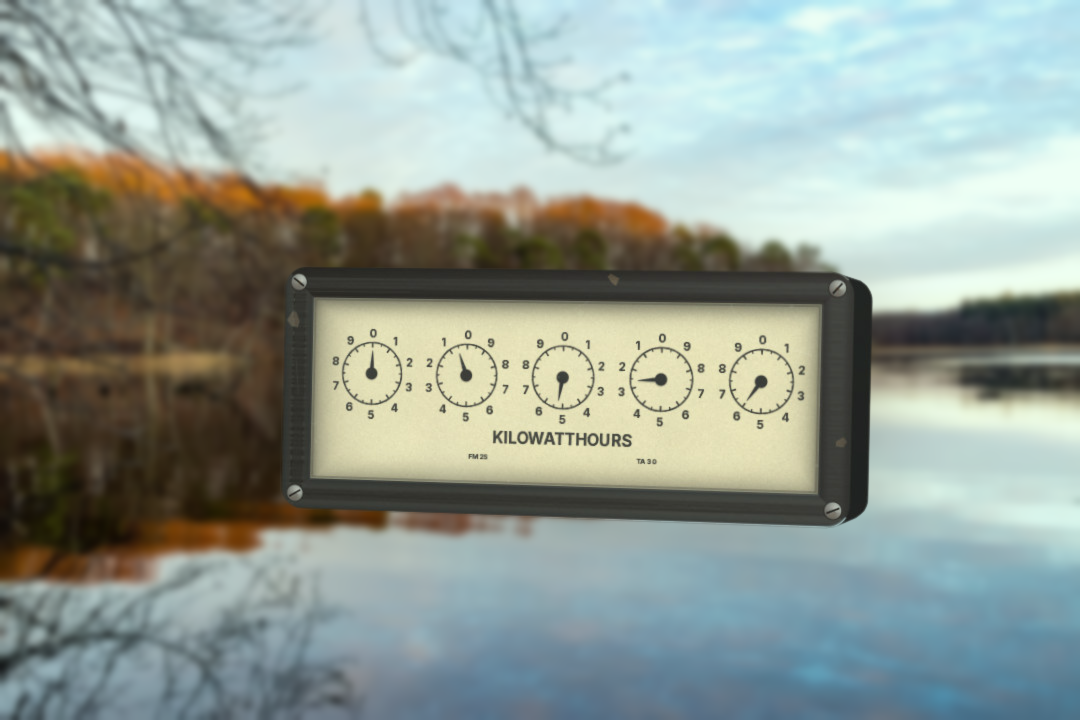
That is 526 kWh
